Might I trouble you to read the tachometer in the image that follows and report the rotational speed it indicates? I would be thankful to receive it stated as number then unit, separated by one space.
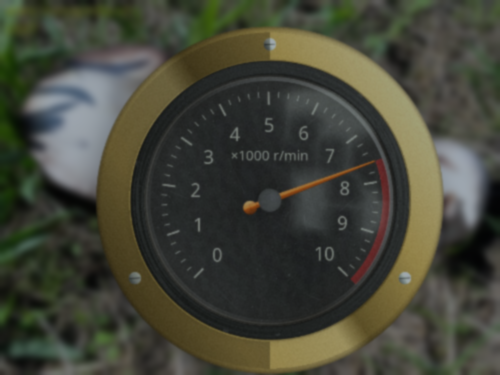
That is 7600 rpm
